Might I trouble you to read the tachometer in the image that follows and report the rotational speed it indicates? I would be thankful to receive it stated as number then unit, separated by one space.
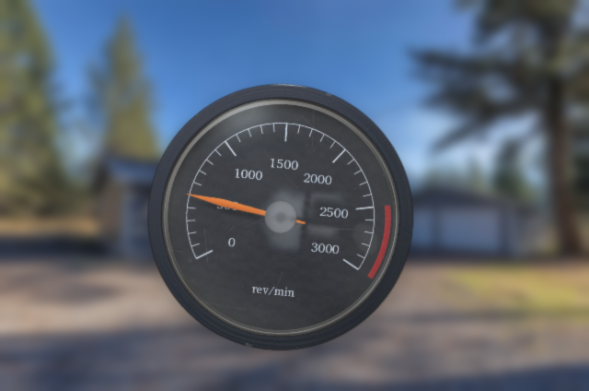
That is 500 rpm
